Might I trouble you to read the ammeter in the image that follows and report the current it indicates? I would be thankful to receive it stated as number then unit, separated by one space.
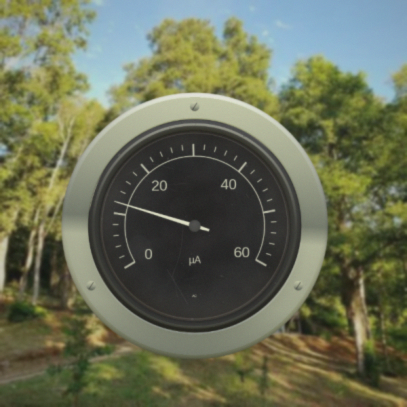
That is 12 µA
